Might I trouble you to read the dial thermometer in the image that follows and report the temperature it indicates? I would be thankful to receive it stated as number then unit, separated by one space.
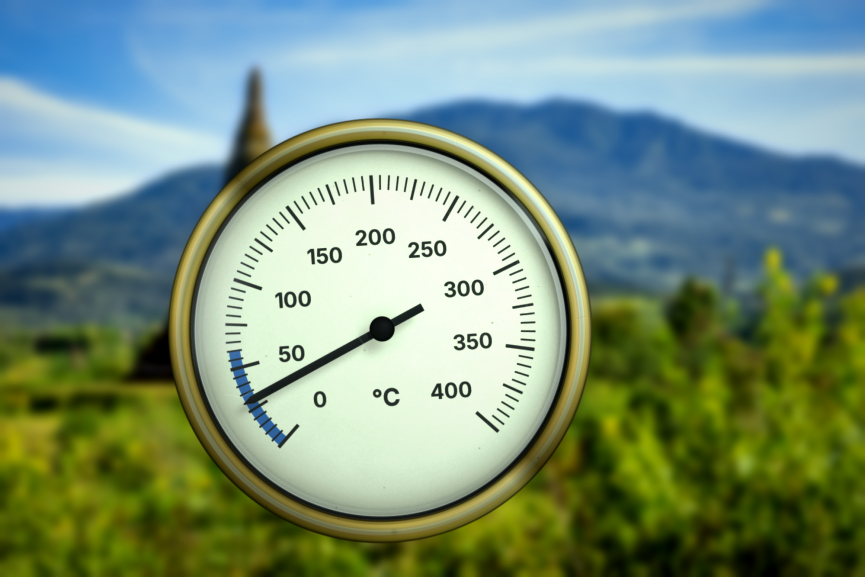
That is 30 °C
